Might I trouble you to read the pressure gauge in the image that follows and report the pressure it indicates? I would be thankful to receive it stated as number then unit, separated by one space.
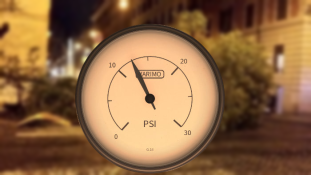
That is 12.5 psi
